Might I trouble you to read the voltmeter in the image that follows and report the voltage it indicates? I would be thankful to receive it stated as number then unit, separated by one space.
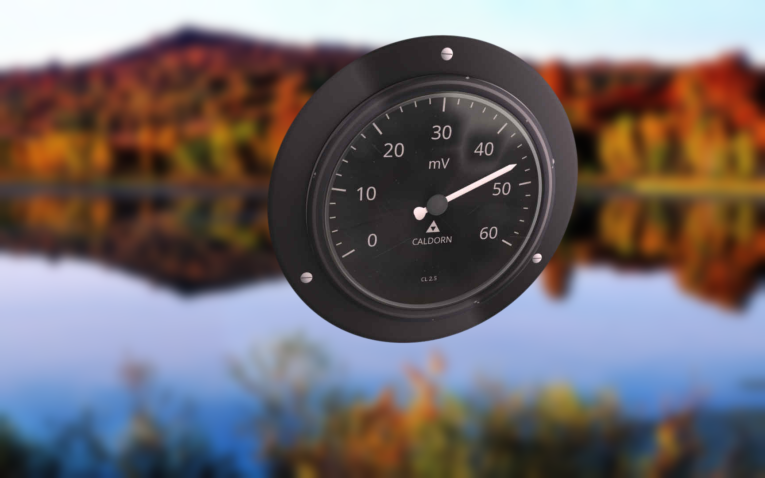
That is 46 mV
